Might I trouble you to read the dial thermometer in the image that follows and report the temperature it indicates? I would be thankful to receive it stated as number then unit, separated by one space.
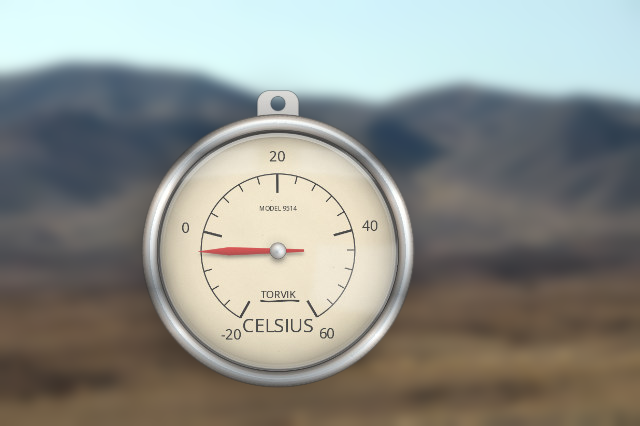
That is -4 °C
